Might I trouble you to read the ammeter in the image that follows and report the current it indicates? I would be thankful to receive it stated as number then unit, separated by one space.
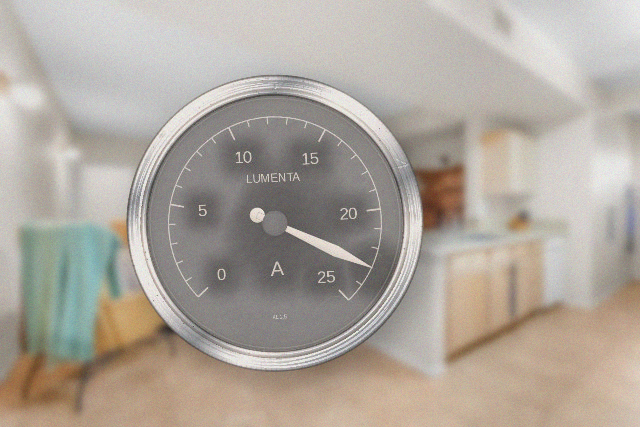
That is 23 A
